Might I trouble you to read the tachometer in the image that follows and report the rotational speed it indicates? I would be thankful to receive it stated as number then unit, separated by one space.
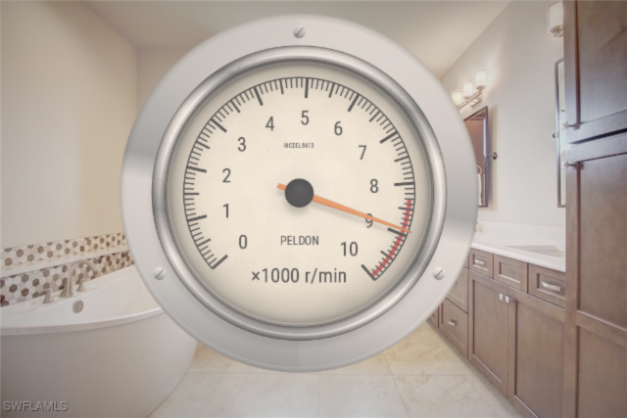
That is 8900 rpm
